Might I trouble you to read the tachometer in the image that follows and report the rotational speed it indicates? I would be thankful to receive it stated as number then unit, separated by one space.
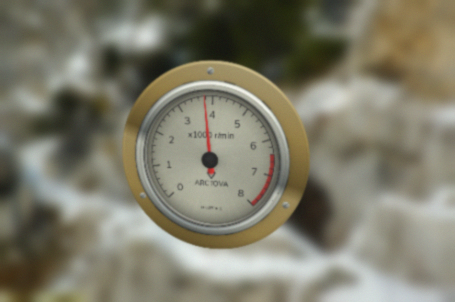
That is 3800 rpm
